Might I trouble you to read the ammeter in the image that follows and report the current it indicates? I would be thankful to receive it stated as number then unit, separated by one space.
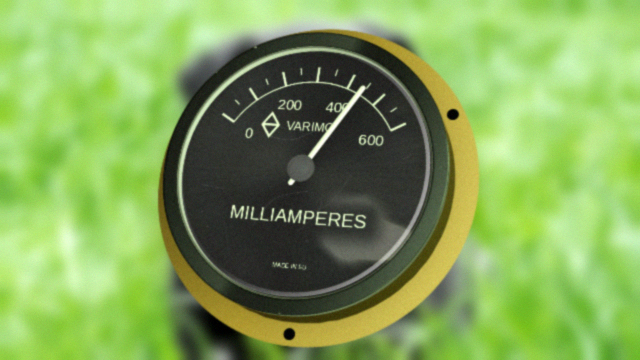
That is 450 mA
